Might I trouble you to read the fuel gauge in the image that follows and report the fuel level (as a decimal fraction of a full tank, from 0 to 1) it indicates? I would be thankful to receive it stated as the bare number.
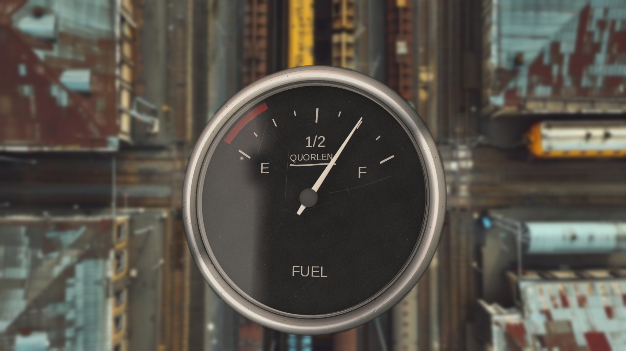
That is 0.75
